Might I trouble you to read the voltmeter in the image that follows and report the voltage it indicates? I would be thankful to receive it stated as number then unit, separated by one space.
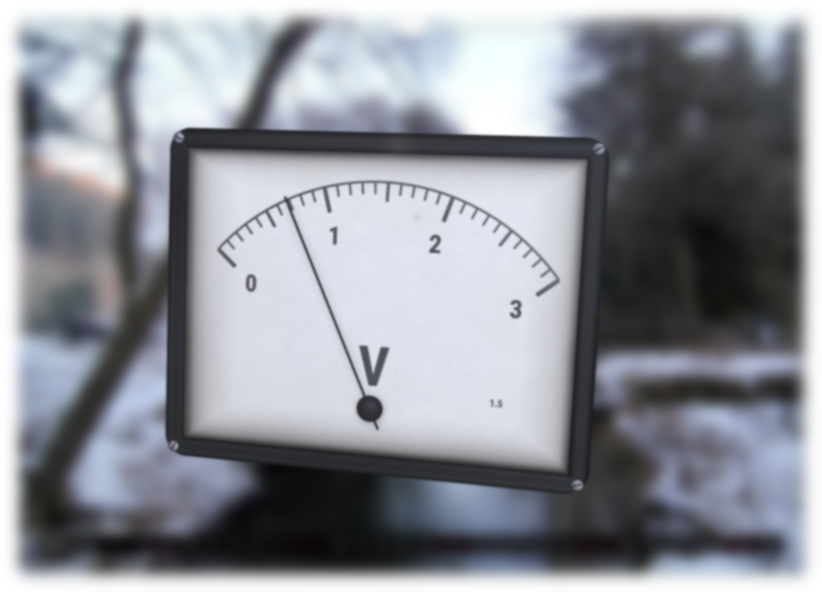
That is 0.7 V
